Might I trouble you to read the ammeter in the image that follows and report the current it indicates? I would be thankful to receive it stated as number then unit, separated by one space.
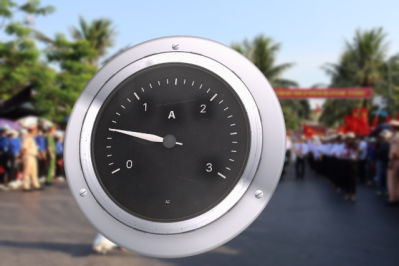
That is 0.5 A
